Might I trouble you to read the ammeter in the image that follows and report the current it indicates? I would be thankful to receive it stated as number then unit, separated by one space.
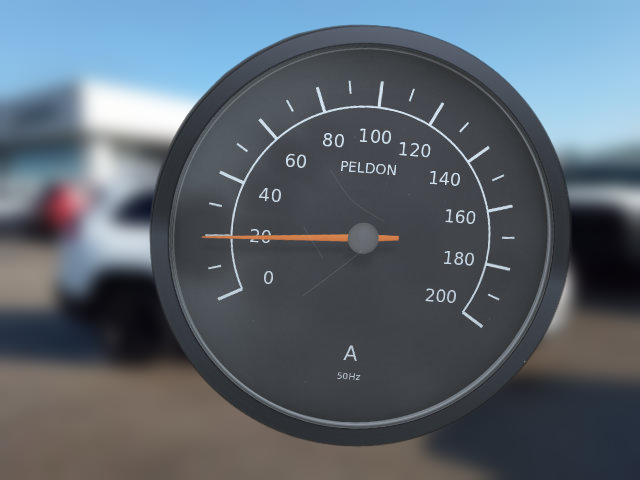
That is 20 A
